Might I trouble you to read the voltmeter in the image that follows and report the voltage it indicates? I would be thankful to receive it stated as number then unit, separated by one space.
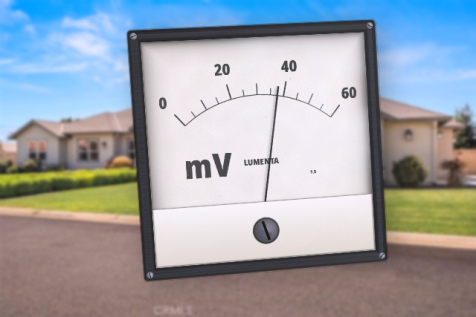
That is 37.5 mV
